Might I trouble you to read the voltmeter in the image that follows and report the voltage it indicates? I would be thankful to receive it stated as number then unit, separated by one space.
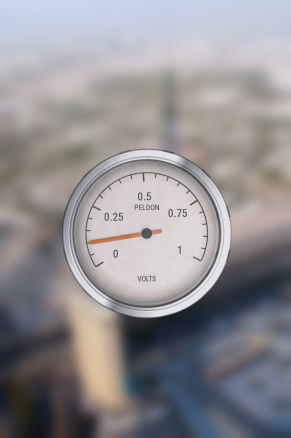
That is 0.1 V
